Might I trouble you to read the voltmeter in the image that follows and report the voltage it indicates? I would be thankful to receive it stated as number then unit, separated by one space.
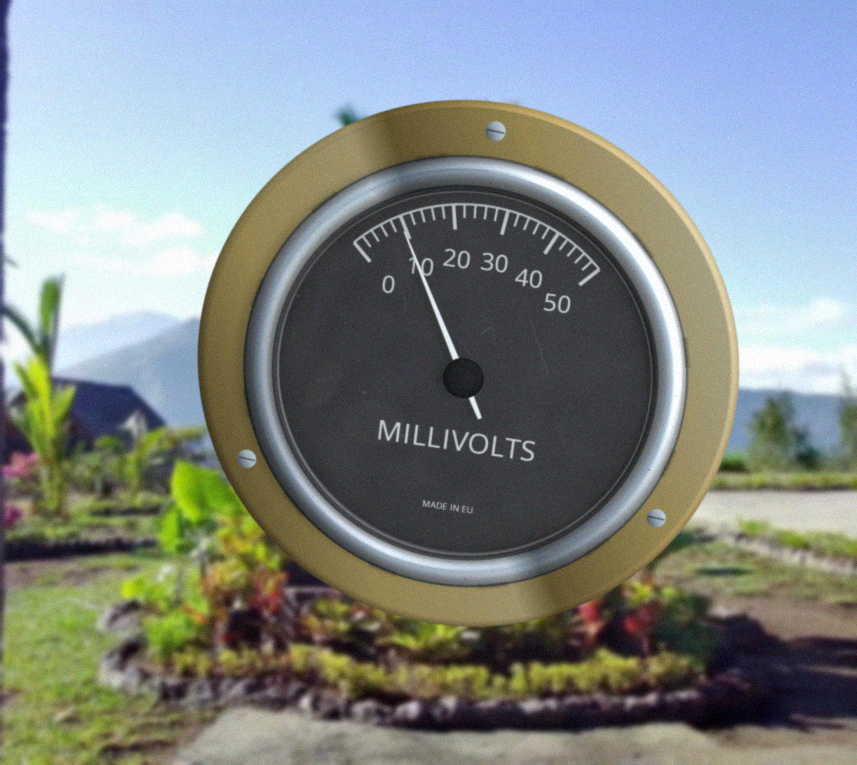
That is 10 mV
